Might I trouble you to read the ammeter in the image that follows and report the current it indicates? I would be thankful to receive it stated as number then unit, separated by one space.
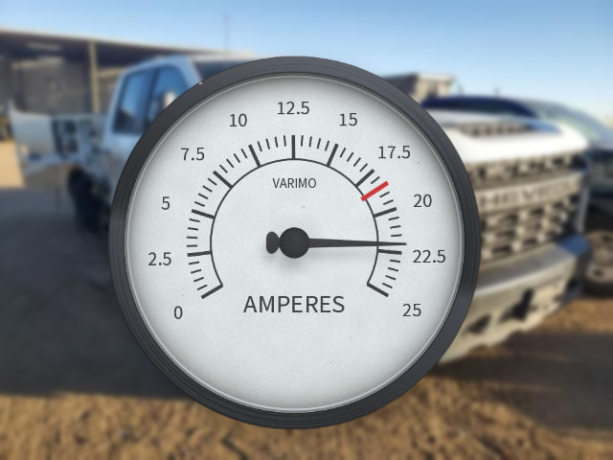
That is 22 A
